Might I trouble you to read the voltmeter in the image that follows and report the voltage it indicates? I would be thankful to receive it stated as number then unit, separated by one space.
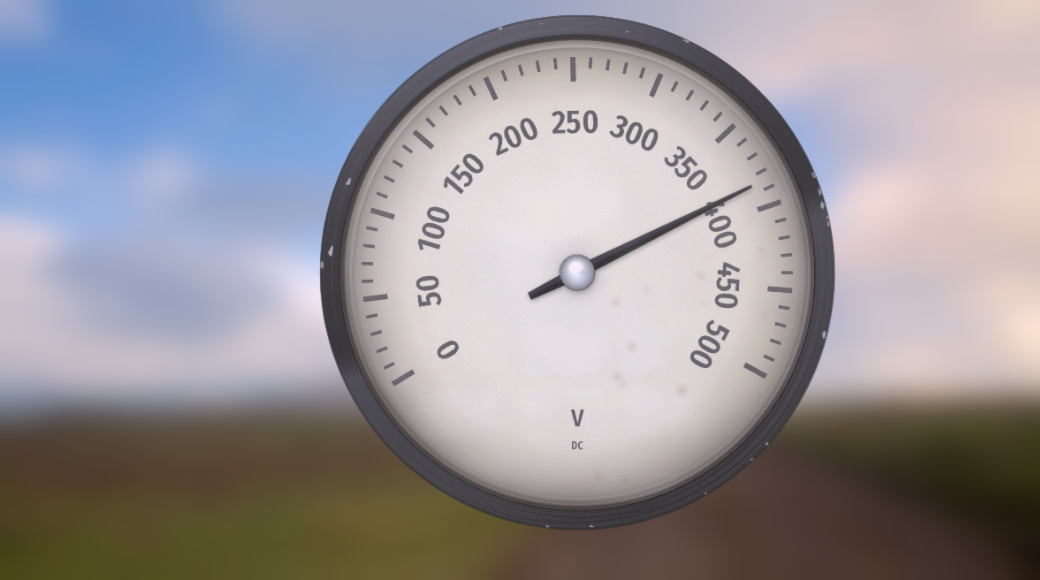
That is 385 V
